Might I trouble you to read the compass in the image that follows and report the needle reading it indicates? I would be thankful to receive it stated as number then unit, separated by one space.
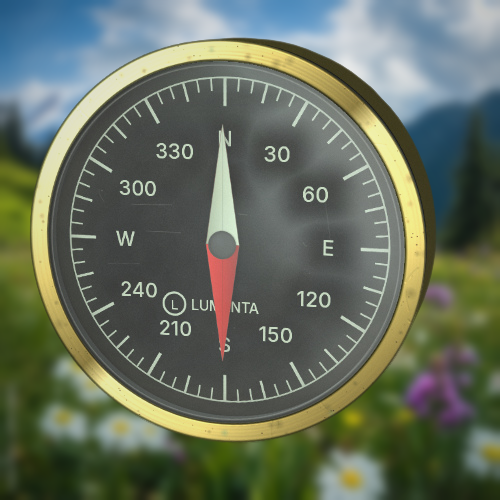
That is 180 °
